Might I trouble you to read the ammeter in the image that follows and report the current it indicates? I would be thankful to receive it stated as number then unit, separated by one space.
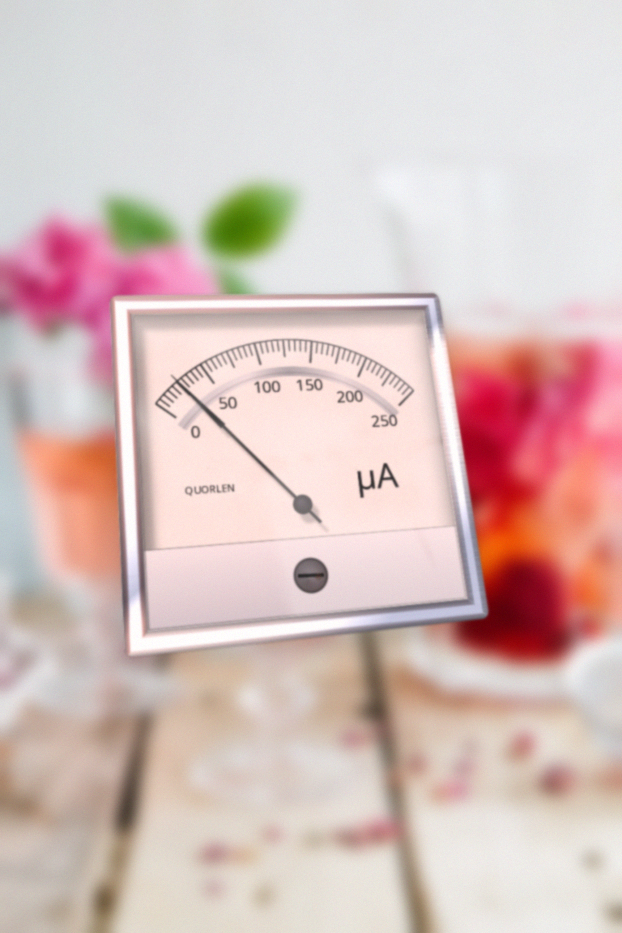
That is 25 µA
